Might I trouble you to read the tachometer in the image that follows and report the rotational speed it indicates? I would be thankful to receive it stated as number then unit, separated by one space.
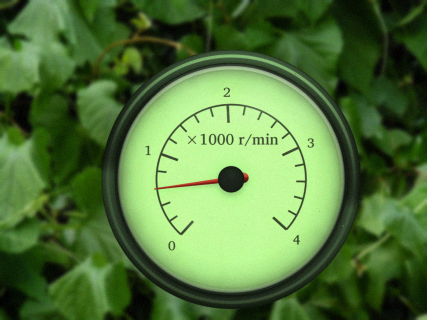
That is 600 rpm
